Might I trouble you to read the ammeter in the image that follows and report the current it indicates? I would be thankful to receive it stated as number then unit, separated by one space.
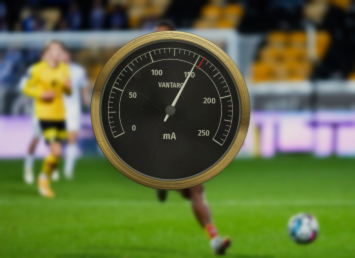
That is 150 mA
